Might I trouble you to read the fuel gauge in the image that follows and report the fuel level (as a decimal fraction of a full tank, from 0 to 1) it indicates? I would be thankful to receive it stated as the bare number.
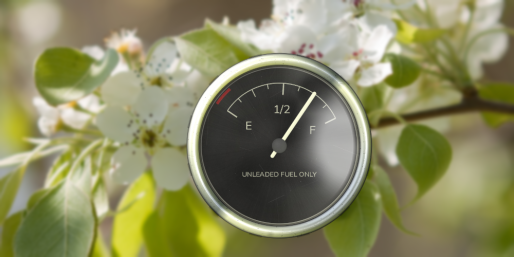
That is 0.75
